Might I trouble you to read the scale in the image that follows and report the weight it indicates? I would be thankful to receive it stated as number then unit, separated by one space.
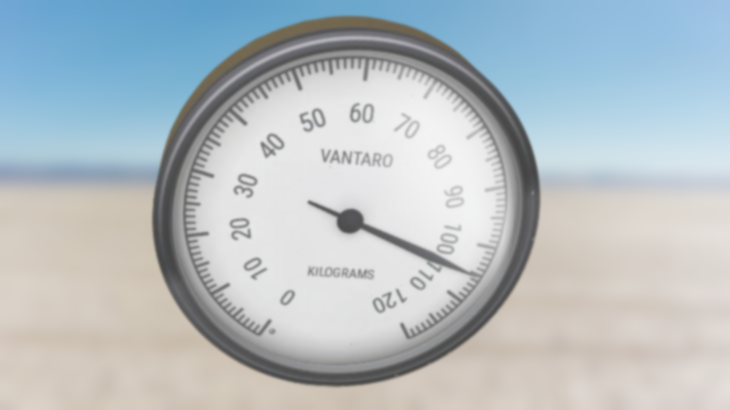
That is 105 kg
